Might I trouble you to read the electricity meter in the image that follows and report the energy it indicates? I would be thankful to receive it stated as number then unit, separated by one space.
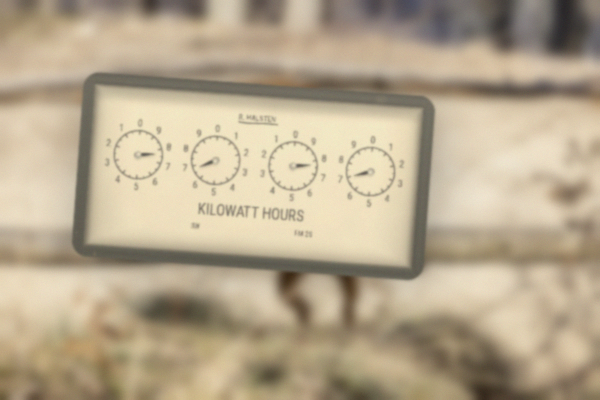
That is 7677 kWh
